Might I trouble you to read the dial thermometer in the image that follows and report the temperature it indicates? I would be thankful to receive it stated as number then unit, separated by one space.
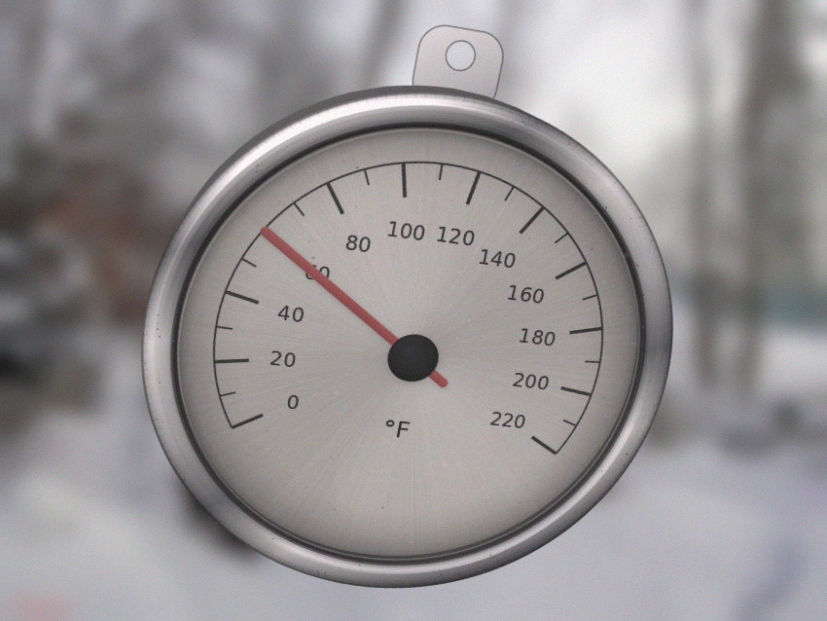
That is 60 °F
